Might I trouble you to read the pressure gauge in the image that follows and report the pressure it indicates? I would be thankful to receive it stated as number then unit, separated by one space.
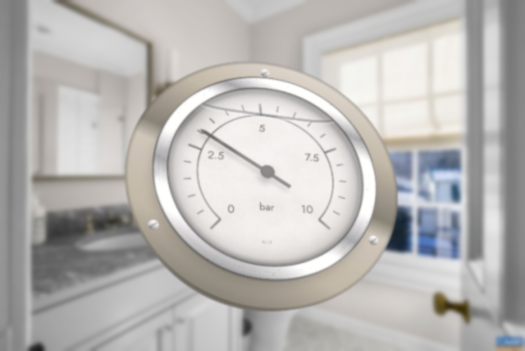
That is 3 bar
